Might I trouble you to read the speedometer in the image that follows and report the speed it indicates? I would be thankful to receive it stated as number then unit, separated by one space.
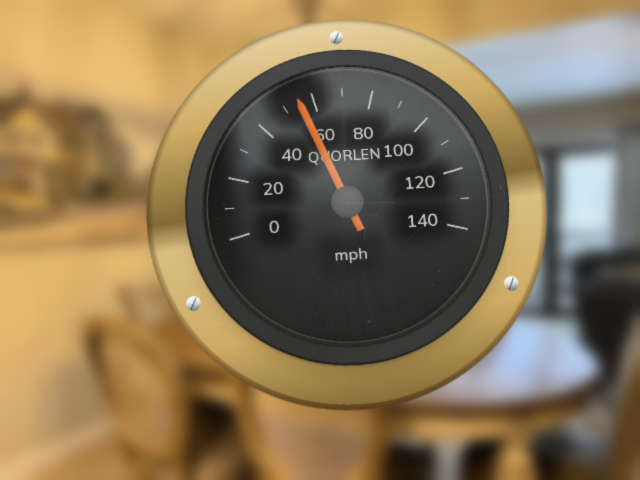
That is 55 mph
